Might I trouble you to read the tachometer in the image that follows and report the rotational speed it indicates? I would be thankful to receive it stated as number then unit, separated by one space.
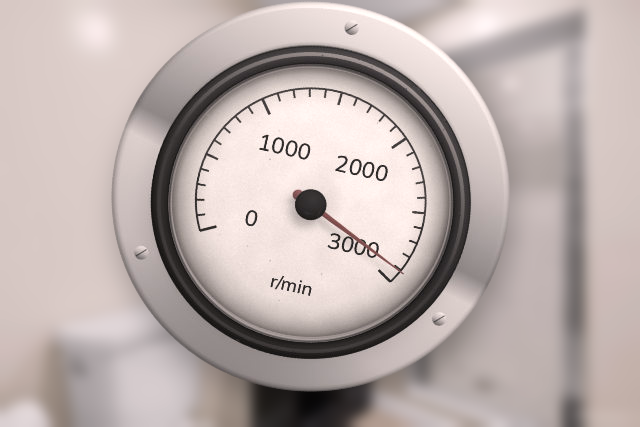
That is 2900 rpm
